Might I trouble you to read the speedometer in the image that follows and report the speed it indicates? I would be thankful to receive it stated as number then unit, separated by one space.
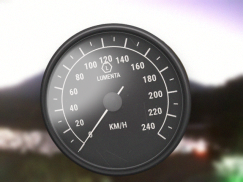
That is 0 km/h
